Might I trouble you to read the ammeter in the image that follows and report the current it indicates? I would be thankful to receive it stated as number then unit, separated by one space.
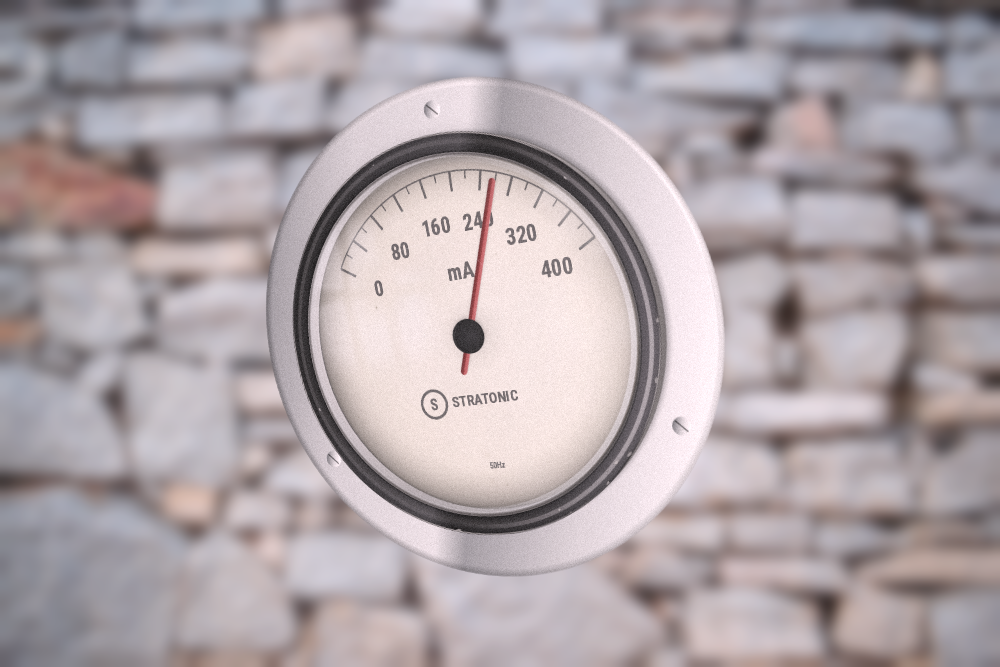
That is 260 mA
